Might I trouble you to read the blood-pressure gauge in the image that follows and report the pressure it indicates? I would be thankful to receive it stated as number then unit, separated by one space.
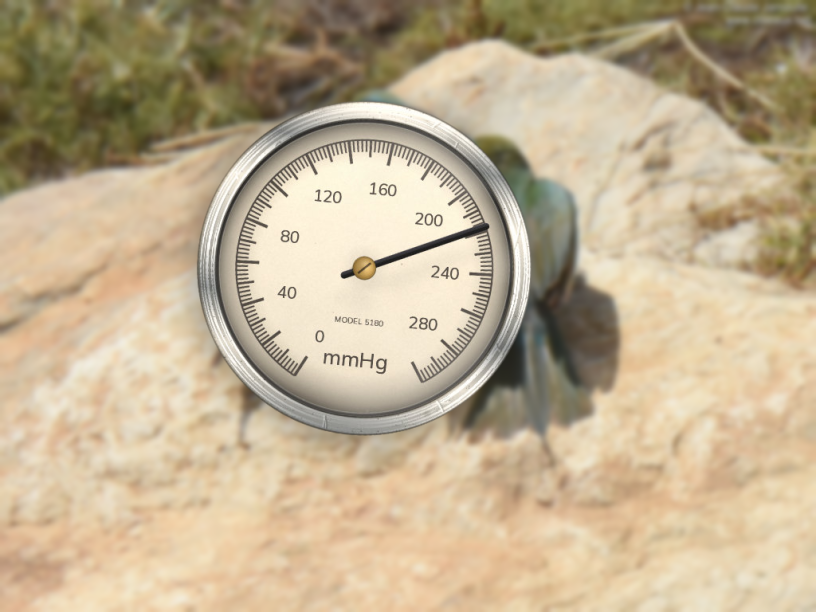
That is 218 mmHg
